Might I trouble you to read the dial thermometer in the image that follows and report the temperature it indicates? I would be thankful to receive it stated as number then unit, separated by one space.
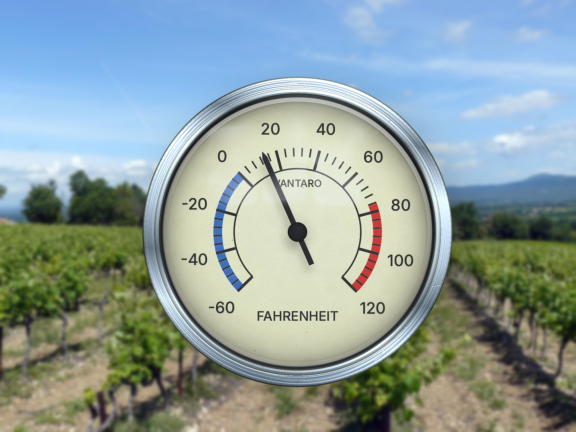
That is 14 °F
